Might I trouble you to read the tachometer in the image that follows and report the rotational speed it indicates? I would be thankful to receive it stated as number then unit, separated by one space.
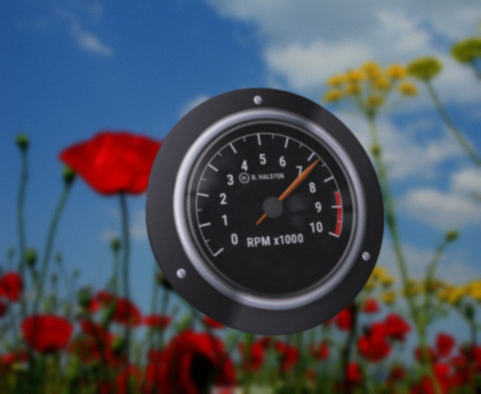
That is 7250 rpm
